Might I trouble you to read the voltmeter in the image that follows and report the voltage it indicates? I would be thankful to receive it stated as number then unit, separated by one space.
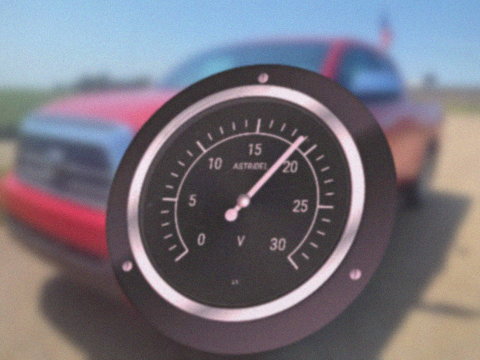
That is 19 V
